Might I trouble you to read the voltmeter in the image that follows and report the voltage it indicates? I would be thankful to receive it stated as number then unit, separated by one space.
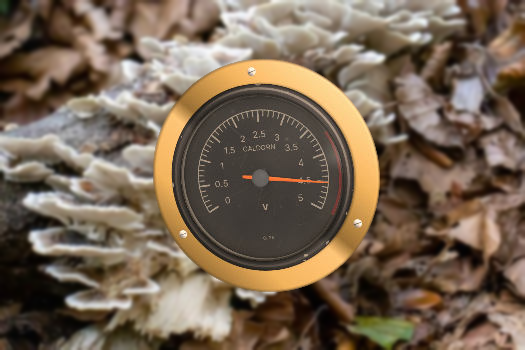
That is 4.5 V
